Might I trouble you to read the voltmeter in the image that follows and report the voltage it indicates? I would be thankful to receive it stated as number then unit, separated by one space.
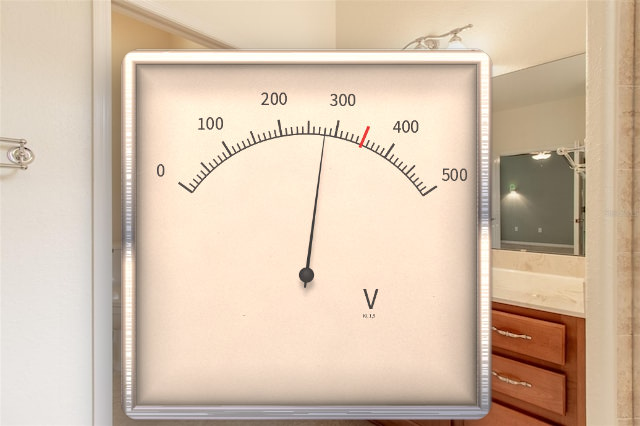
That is 280 V
